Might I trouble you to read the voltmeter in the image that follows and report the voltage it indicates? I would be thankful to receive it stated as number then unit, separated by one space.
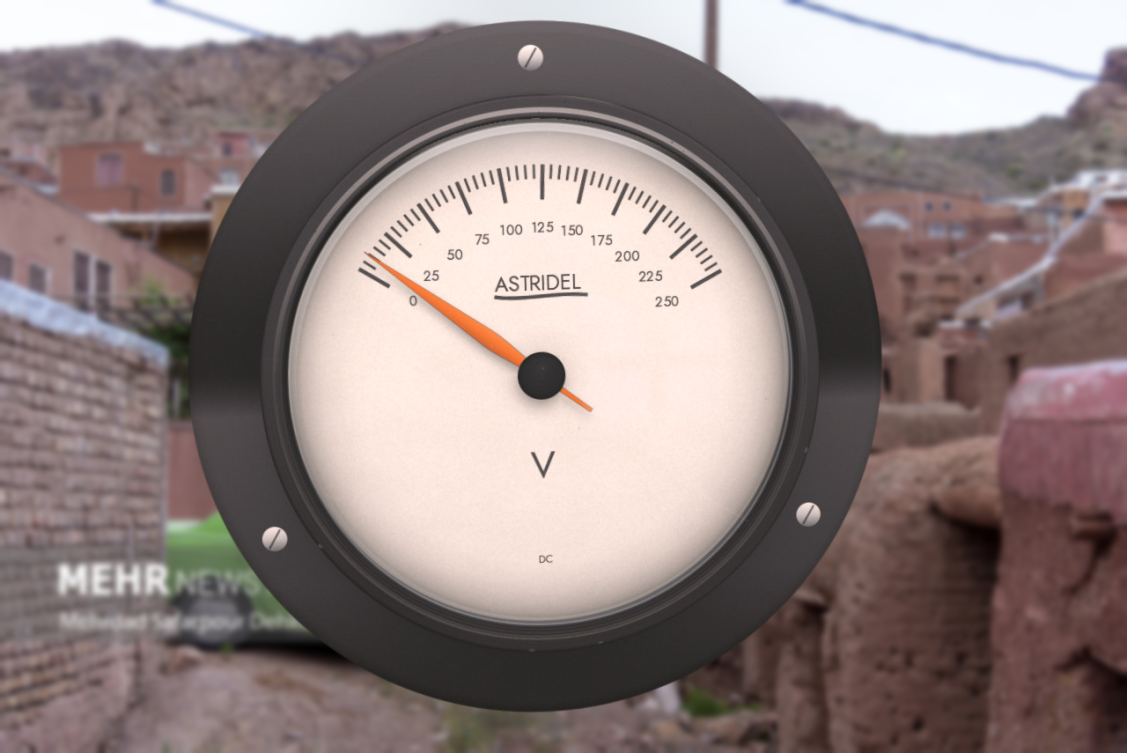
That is 10 V
